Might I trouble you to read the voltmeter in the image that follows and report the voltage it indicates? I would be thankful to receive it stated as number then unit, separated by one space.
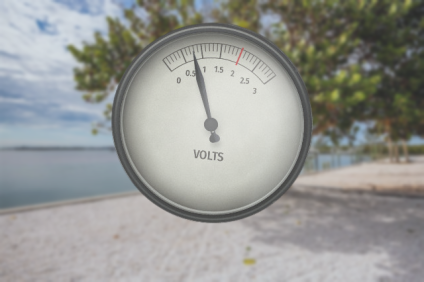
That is 0.8 V
